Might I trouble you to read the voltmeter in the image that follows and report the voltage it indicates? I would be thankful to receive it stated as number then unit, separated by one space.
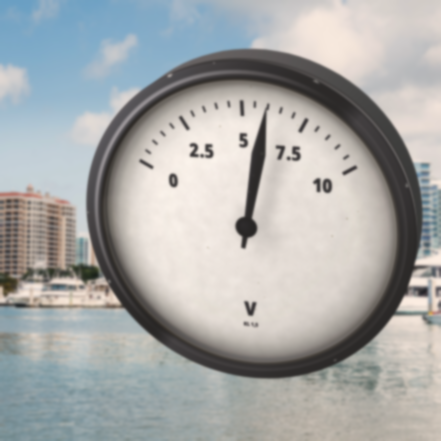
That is 6 V
